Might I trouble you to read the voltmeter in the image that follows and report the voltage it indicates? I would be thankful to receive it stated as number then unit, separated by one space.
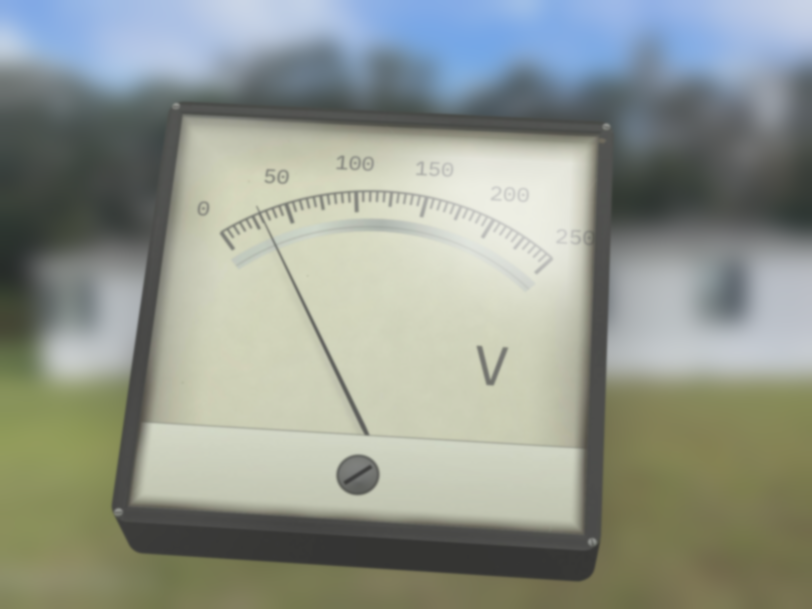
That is 30 V
